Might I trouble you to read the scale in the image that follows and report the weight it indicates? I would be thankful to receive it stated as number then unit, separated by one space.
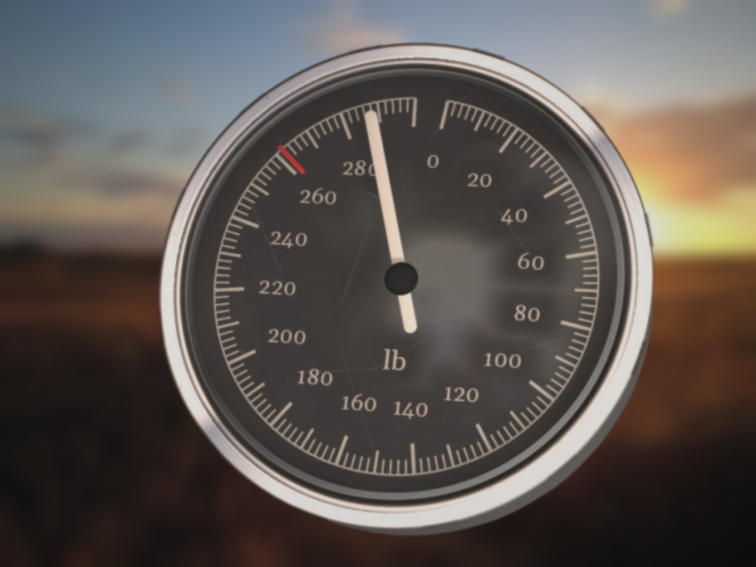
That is 288 lb
